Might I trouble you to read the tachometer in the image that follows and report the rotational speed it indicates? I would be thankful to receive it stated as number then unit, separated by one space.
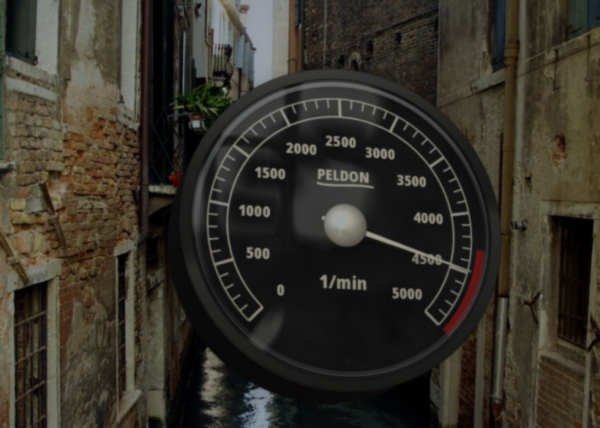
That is 4500 rpm
